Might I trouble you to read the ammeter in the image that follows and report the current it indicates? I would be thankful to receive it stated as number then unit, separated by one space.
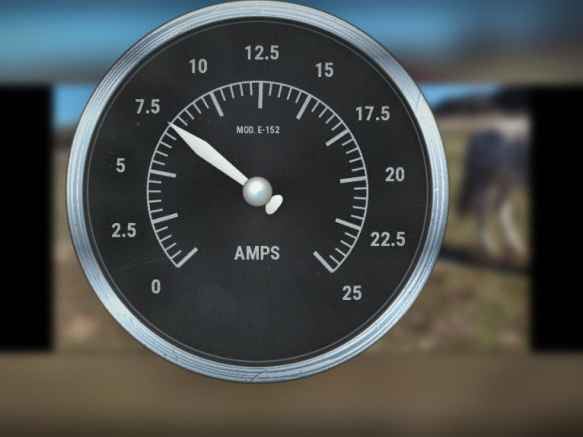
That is 7.5 A
